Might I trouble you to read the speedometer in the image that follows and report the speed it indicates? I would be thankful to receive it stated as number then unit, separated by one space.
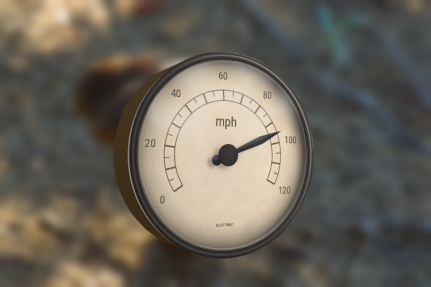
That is 95 mph
